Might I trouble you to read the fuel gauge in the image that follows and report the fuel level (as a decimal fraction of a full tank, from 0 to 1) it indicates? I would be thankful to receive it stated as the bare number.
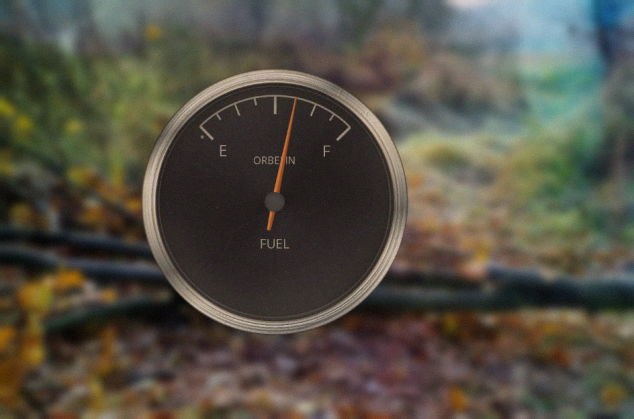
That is 0.625
